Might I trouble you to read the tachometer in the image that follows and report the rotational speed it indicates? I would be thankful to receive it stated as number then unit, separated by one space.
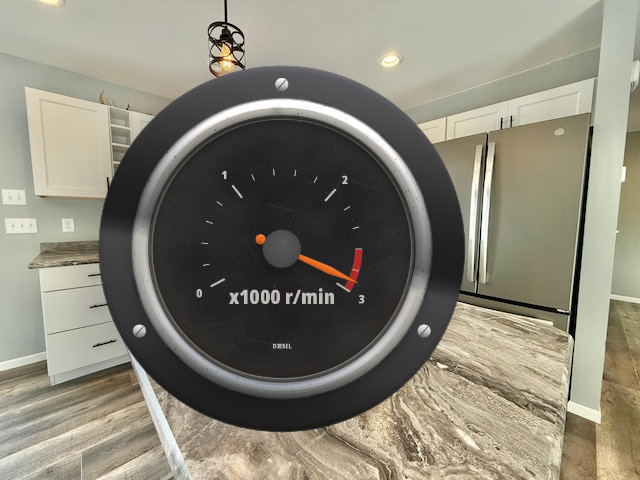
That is 2900 rpm
